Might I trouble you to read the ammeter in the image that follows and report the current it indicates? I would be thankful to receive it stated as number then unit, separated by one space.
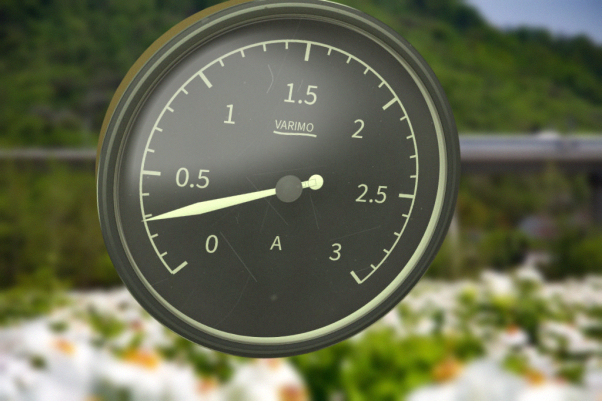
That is 0.3 A
